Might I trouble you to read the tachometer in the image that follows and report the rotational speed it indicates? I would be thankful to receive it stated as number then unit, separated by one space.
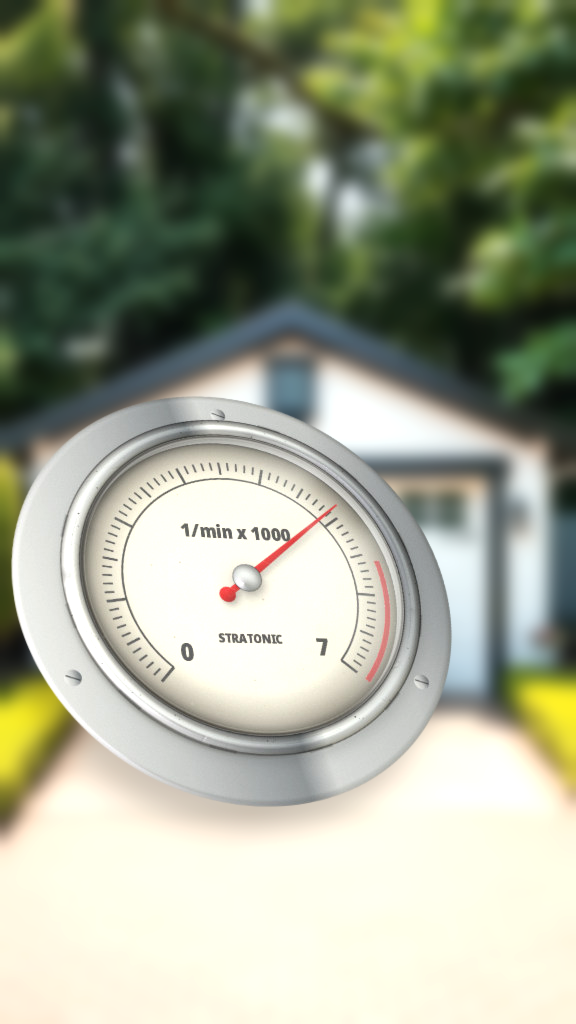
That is 4900 rpm
